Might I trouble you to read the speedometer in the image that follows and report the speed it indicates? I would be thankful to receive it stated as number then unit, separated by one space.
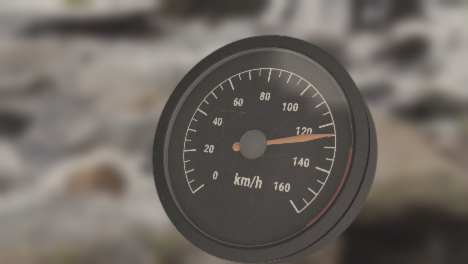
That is 125 km/h
